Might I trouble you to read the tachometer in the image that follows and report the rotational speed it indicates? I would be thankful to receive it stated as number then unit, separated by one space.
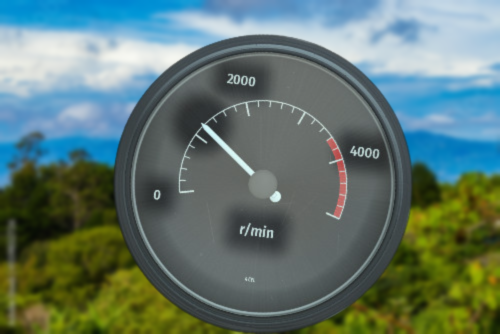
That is 1200 rpm
